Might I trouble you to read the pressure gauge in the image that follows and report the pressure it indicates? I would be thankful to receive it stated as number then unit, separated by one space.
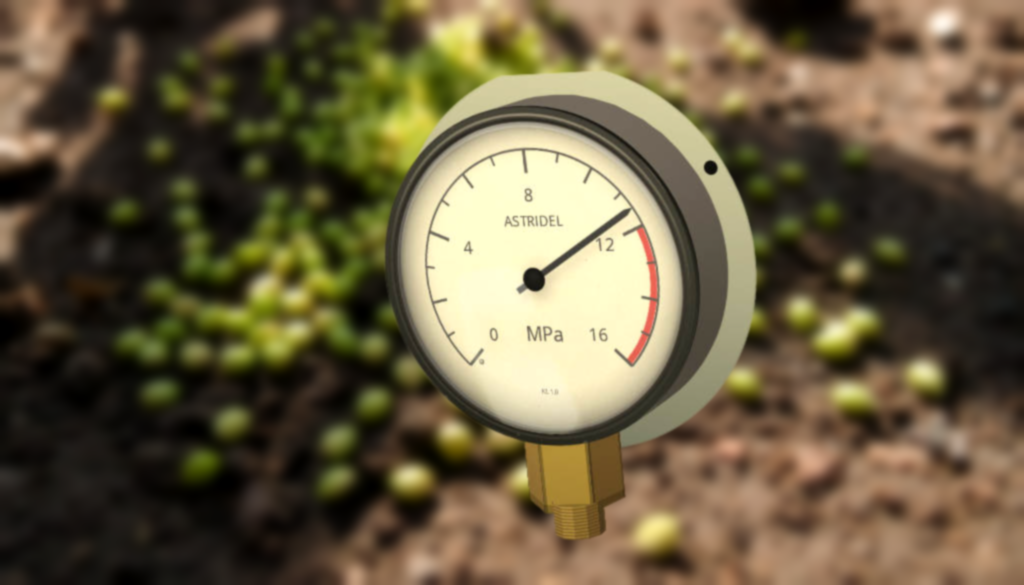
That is 11.5 MPa
